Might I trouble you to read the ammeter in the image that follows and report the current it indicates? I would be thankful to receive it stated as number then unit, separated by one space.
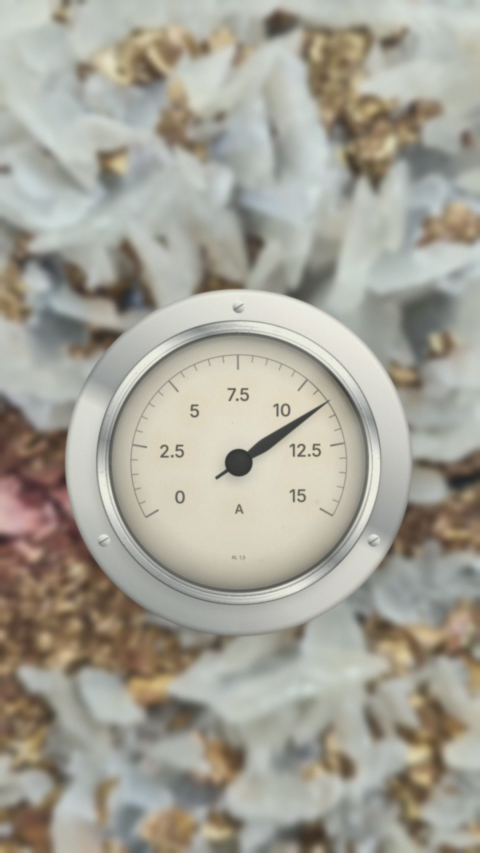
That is 11 A
